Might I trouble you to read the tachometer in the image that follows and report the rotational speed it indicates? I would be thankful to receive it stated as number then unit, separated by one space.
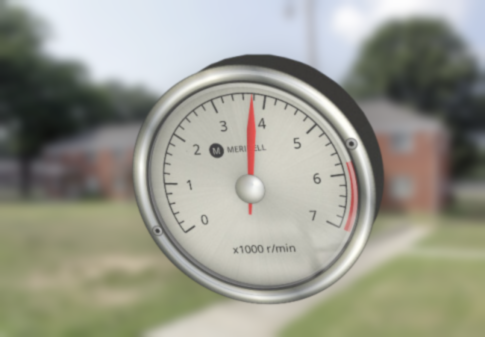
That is 3800 rpm
